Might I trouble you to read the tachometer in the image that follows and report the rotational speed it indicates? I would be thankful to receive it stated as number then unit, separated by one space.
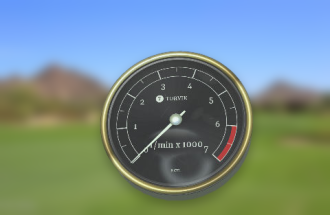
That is 0 rpm
